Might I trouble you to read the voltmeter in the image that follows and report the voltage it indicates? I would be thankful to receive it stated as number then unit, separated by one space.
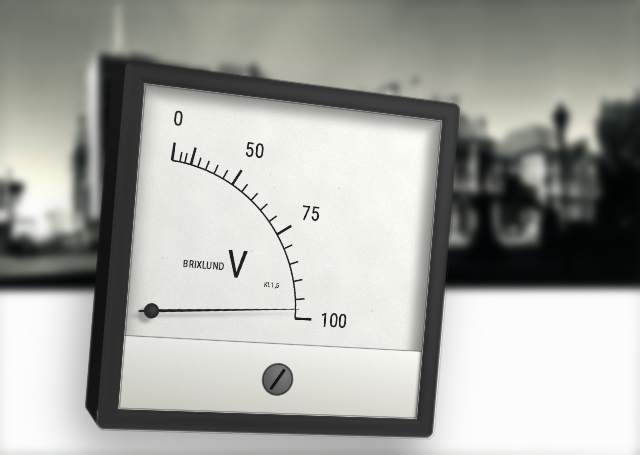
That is 97.5 V
